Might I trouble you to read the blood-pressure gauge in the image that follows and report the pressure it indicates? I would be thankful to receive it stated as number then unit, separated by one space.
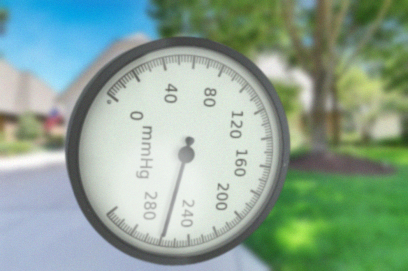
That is 260 mmHg
